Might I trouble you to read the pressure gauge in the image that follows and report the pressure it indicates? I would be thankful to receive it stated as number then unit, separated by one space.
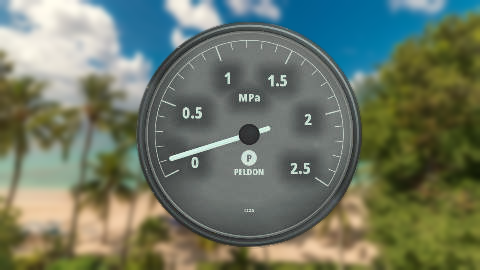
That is 0.1 MPa
